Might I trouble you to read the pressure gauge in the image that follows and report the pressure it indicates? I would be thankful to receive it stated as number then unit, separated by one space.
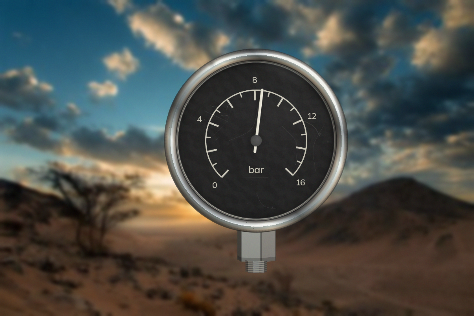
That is 8.5 bar
